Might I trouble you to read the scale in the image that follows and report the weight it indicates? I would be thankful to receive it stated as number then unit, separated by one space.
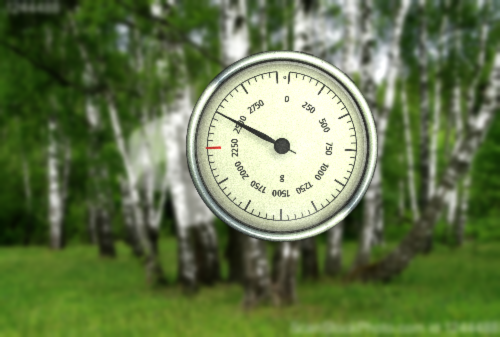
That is 2500 g
